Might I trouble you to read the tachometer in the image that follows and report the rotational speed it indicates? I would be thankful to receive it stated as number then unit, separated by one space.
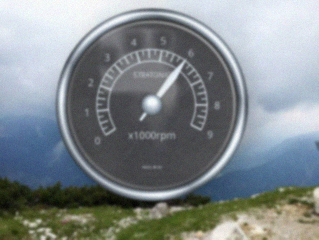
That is 6000 rpm
